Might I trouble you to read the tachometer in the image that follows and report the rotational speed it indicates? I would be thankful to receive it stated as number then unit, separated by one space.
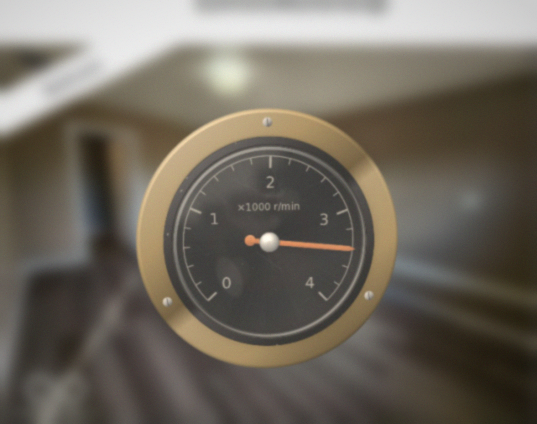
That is 3400 rpm
